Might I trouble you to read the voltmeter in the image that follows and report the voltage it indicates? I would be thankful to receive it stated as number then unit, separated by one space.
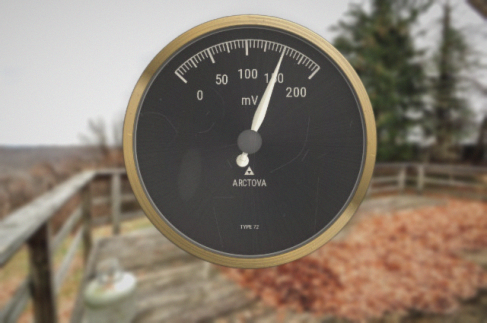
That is 150 mV
